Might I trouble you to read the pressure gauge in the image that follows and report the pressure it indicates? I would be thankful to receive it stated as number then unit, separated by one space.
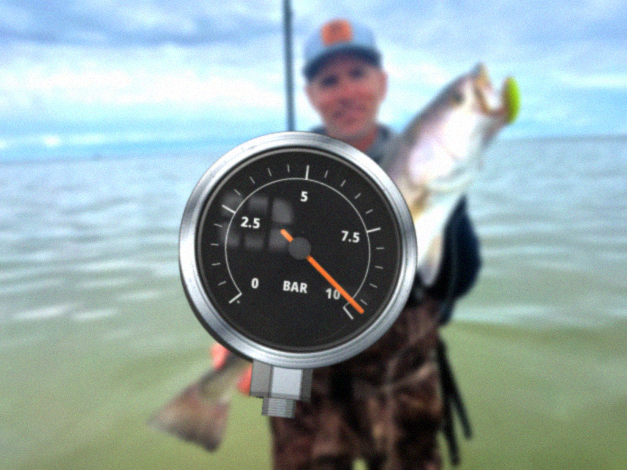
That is 9.75 bar
